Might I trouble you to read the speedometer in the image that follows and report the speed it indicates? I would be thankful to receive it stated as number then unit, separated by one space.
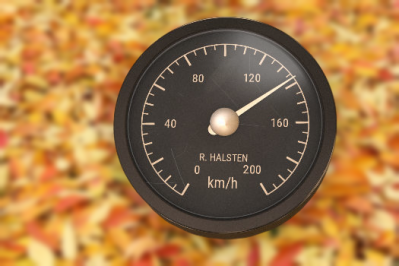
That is 137.5 km/h
